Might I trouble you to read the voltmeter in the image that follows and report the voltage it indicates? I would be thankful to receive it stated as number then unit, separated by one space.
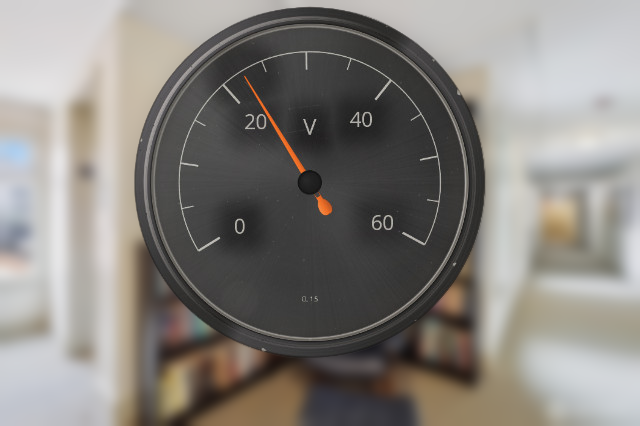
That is 22.5 V
